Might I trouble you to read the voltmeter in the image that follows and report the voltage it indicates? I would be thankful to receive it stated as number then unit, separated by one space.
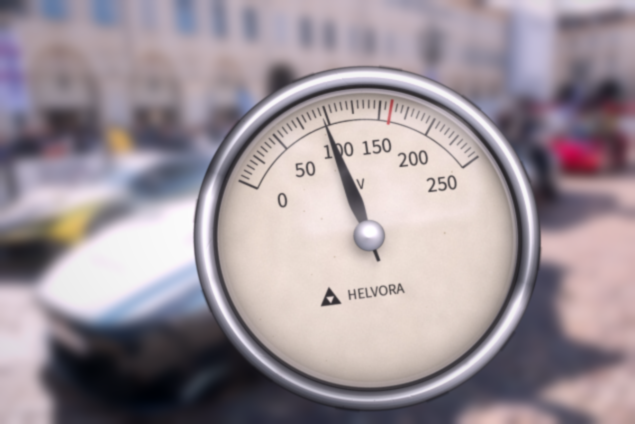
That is 95 V
